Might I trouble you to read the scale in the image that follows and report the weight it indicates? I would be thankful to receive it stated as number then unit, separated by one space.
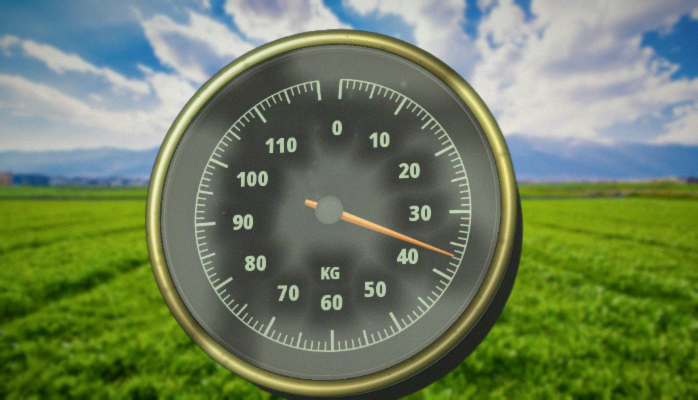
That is 37 kg
